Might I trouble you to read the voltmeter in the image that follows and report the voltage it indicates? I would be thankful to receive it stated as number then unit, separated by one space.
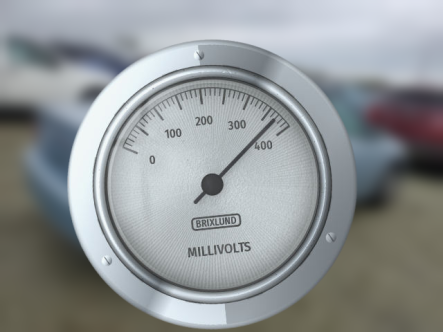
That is 370 mV
